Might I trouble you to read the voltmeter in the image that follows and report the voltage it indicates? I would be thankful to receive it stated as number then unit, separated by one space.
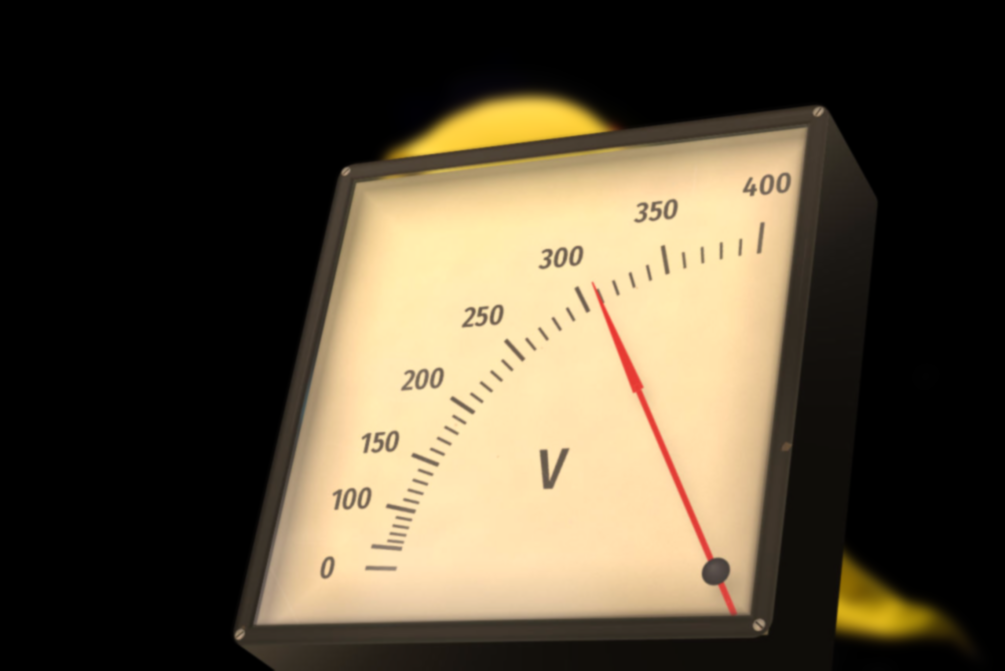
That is 310 V
